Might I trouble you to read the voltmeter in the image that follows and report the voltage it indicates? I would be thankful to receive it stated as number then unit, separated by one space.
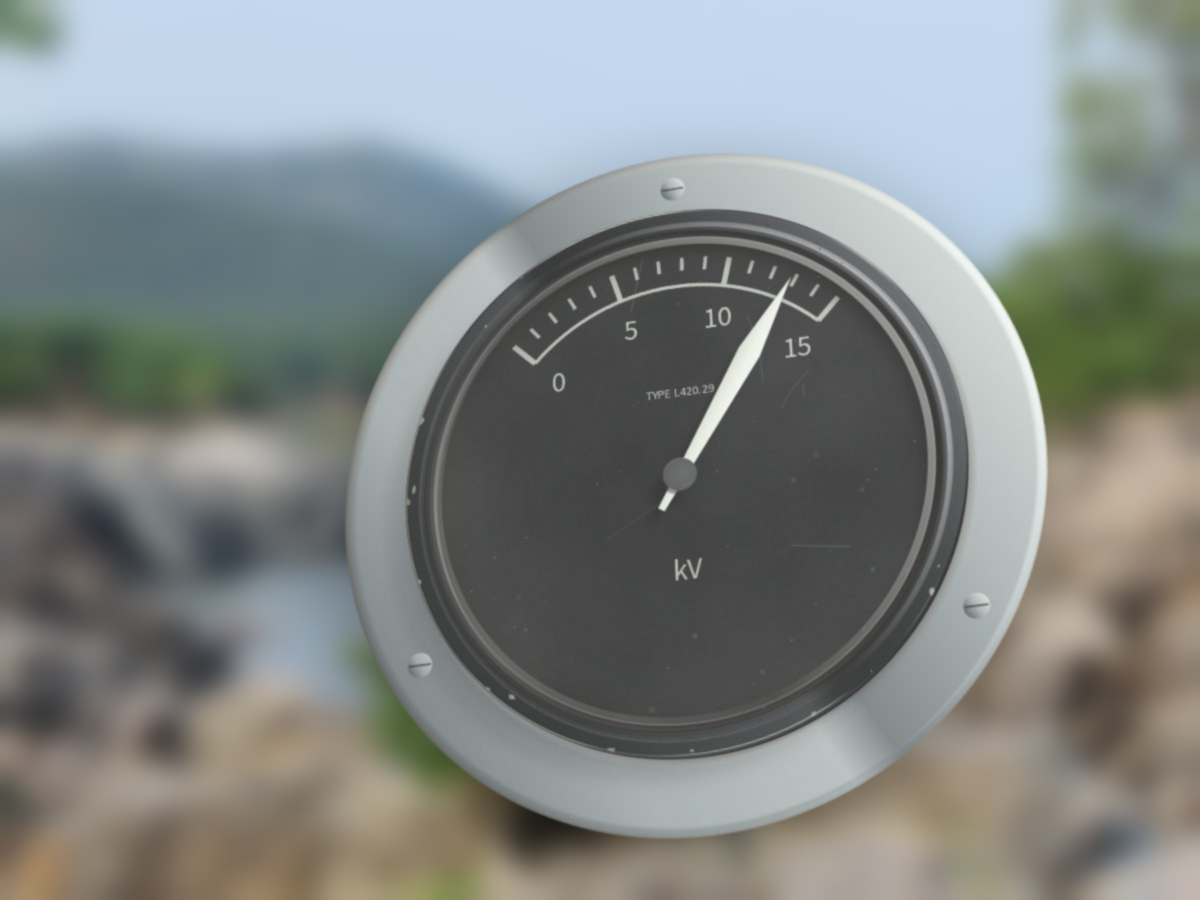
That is 13 kV
